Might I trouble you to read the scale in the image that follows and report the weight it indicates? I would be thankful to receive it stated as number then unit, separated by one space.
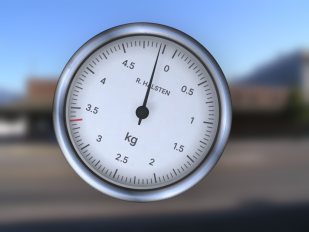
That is 4.95 kg
